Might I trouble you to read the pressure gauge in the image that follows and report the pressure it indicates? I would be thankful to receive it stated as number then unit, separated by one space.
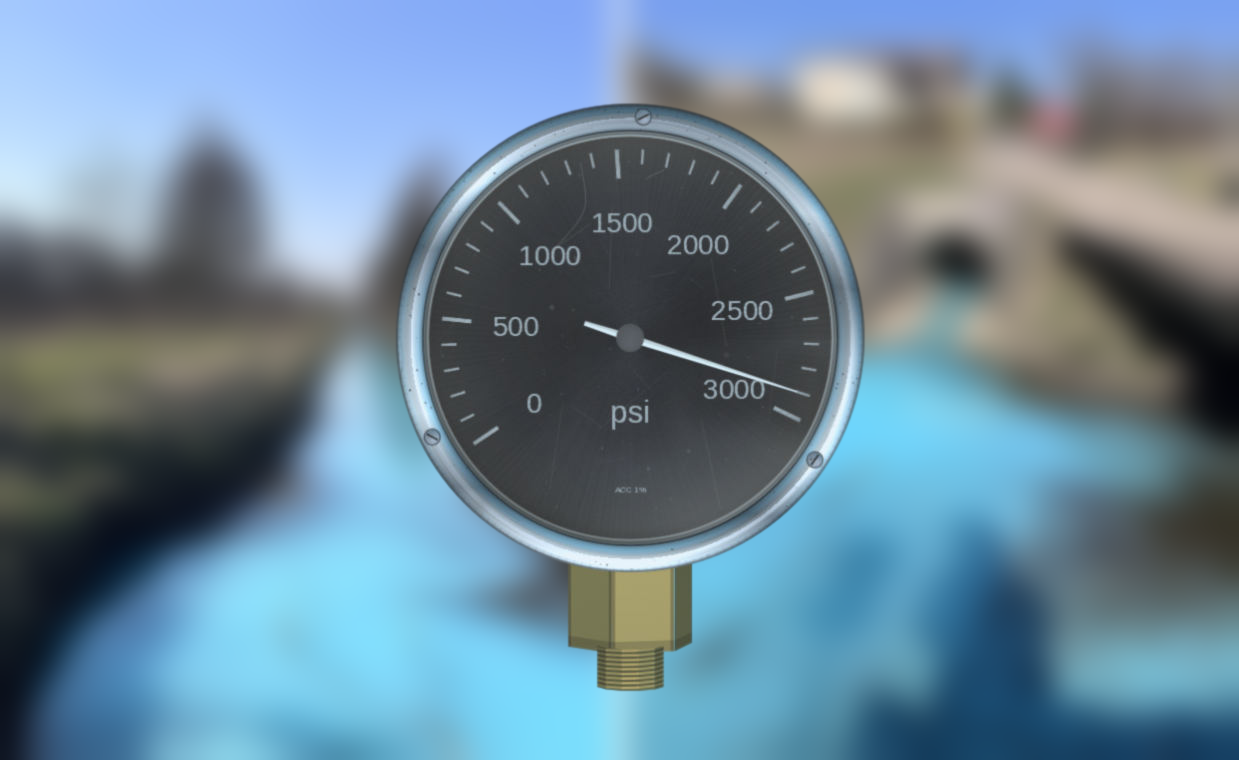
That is 2900 psi
